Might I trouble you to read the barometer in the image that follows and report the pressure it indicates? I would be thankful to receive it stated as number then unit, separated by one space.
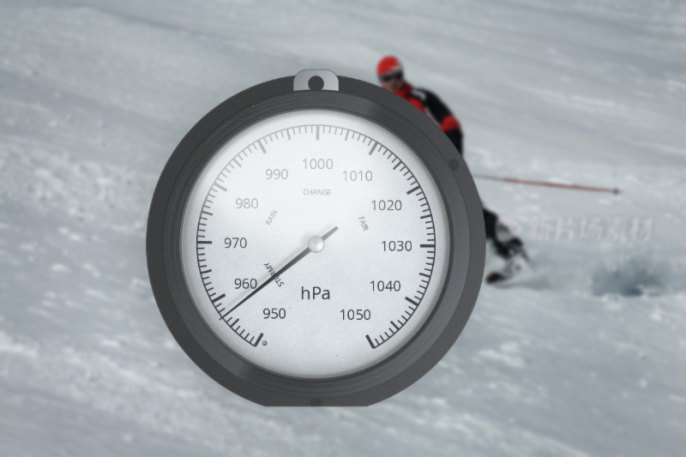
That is 957 hPa
